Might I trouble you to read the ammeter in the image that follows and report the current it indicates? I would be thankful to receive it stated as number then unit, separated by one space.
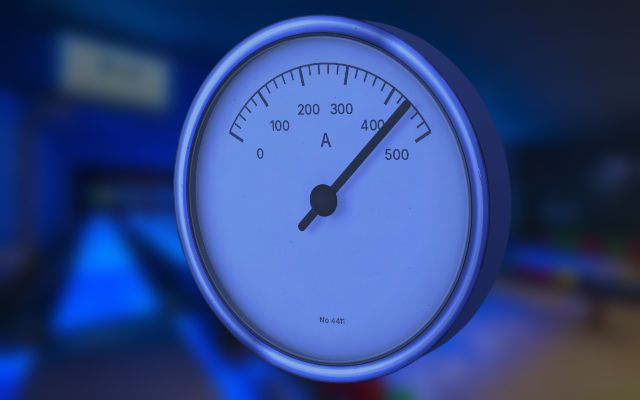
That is 440 A
